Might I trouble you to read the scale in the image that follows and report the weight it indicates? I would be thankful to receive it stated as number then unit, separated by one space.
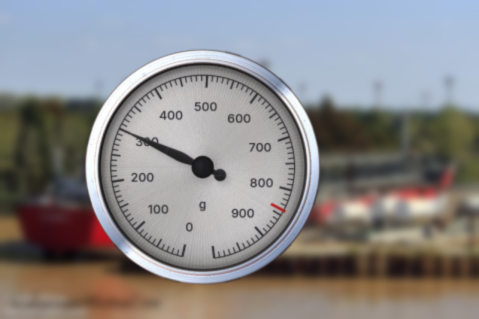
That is 300 g
